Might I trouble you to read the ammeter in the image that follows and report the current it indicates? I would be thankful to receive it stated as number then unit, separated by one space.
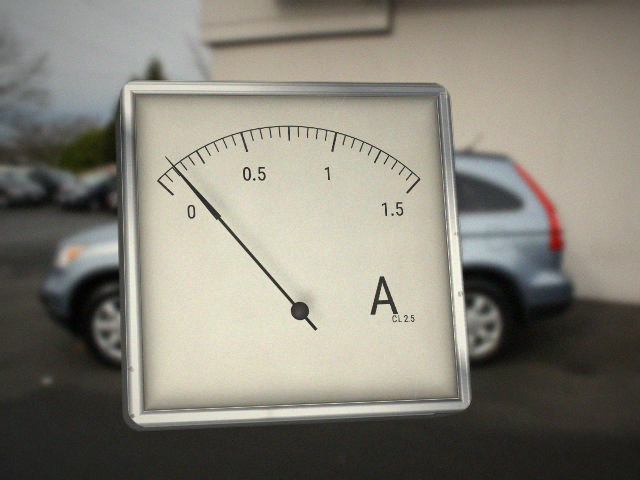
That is 0.1 A
